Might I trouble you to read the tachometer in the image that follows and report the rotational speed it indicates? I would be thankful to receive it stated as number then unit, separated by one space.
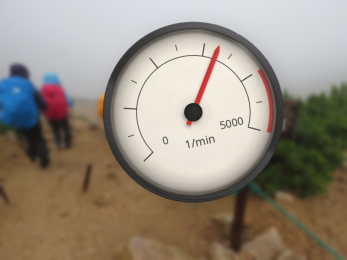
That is 3250 rpm
